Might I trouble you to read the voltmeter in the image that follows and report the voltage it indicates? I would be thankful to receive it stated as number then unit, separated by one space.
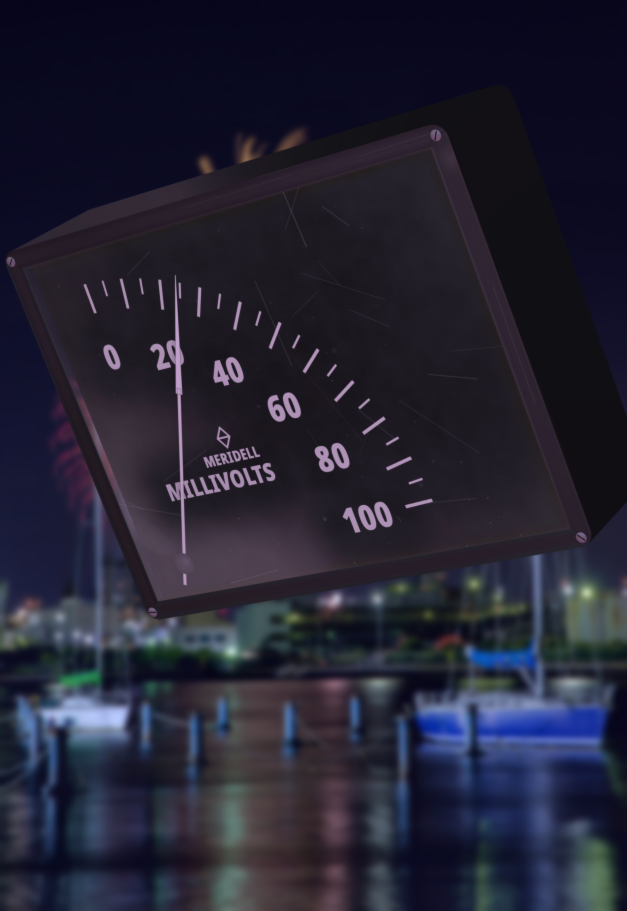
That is 25 mV
